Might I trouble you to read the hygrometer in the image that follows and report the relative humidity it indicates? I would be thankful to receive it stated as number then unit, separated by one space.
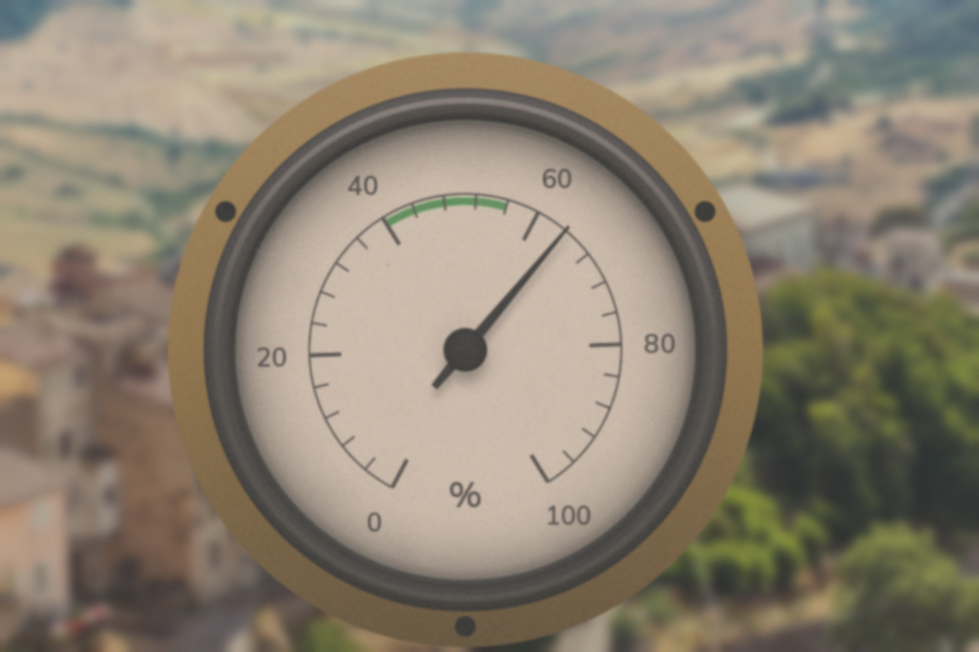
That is 64 %
